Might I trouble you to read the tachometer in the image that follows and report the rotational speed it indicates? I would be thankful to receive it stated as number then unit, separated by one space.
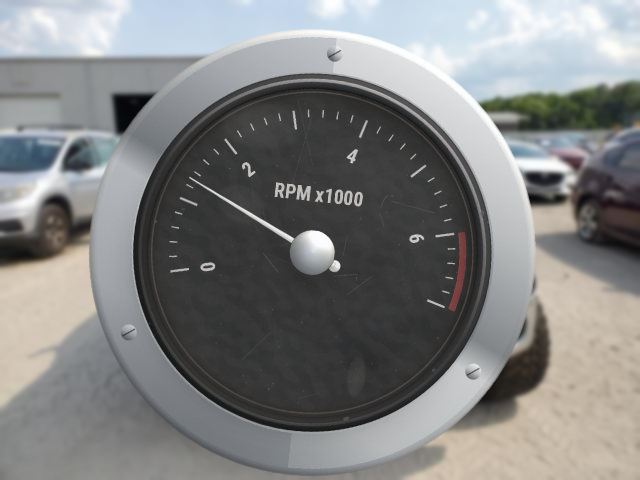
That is 1300 rpm
